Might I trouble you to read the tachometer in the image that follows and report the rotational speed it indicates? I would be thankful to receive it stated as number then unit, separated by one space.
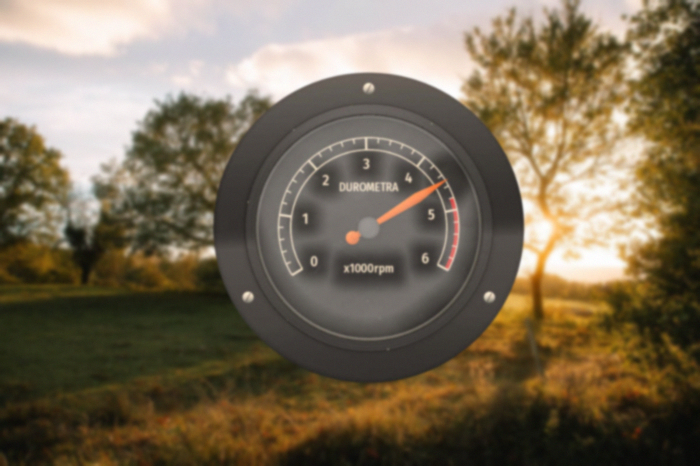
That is 4500 rpm
